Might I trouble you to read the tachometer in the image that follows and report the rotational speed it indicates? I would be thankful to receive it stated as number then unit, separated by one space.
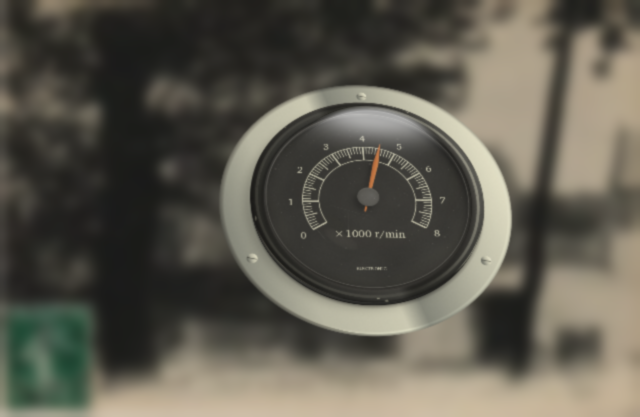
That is 4500 rpm
